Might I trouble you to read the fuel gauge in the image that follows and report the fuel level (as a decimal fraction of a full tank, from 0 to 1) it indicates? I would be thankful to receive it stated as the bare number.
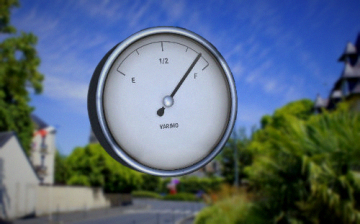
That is 0.875
